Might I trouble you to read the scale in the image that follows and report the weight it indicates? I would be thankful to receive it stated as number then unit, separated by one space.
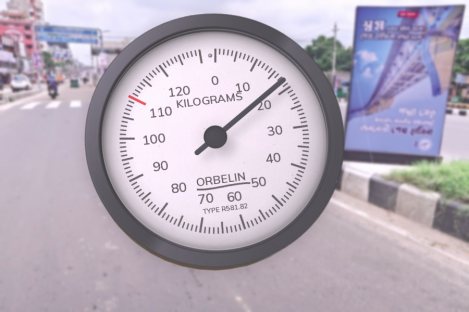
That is 18 kg
